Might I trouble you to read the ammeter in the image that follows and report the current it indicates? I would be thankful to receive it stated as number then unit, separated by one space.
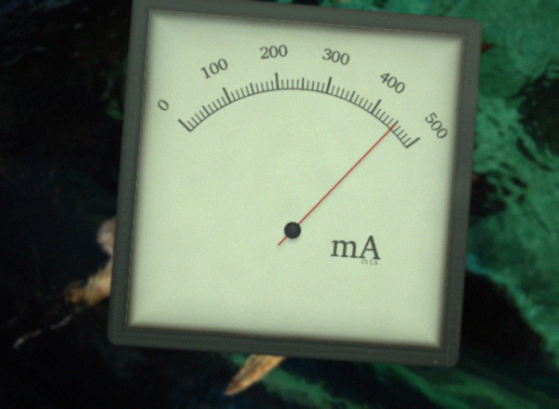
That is 450 mA
